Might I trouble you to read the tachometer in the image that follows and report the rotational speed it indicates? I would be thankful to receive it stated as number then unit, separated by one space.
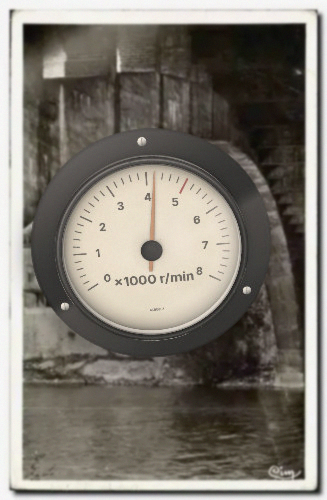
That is 4200 rpm
